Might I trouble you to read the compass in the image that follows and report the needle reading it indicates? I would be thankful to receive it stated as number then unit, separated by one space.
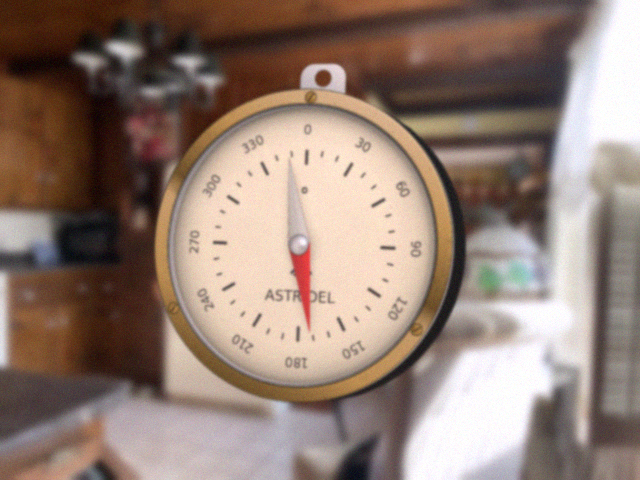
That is 170 °
